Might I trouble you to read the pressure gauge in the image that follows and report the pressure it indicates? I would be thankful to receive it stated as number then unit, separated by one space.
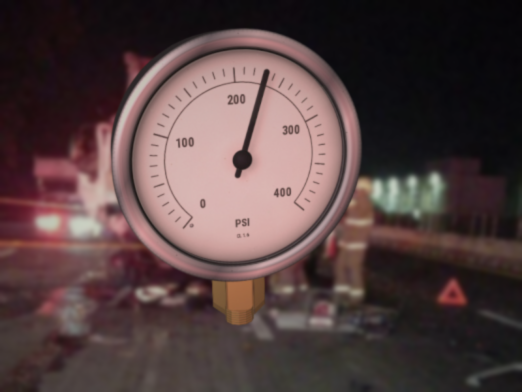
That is 230 psi
